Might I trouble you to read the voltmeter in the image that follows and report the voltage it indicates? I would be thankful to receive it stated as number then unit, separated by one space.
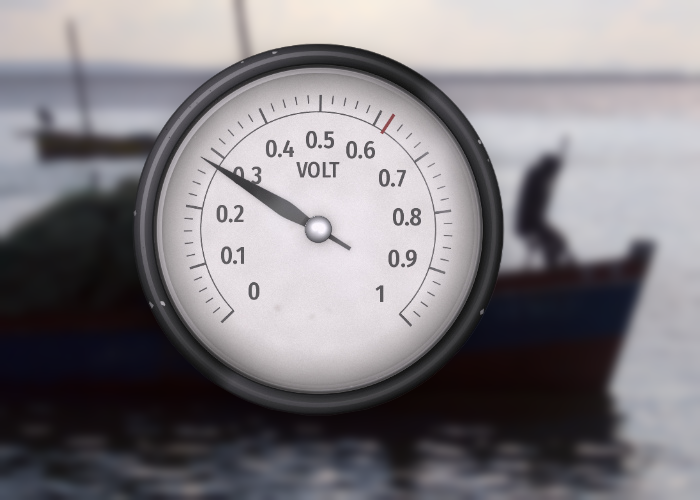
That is 0.28 V
